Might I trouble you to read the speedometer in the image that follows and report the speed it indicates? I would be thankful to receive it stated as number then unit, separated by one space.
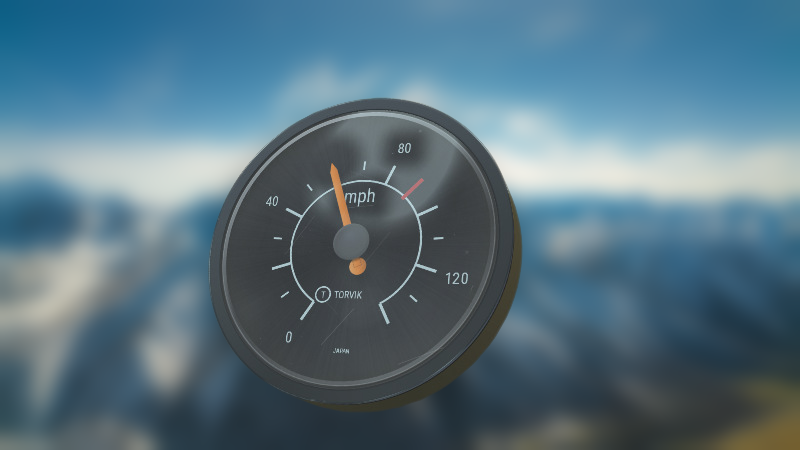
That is 60 mph
